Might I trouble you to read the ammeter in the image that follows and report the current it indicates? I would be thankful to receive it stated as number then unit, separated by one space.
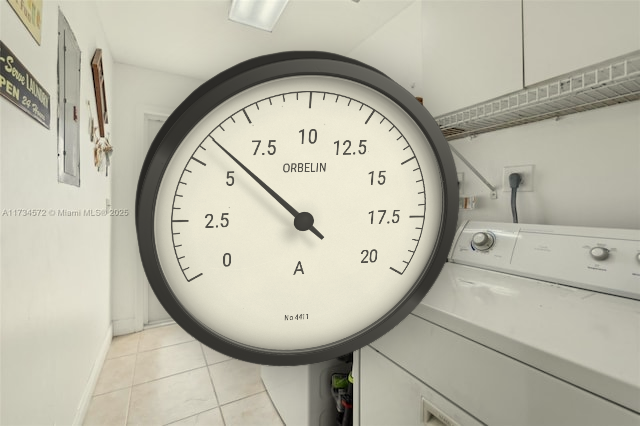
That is 6 A
